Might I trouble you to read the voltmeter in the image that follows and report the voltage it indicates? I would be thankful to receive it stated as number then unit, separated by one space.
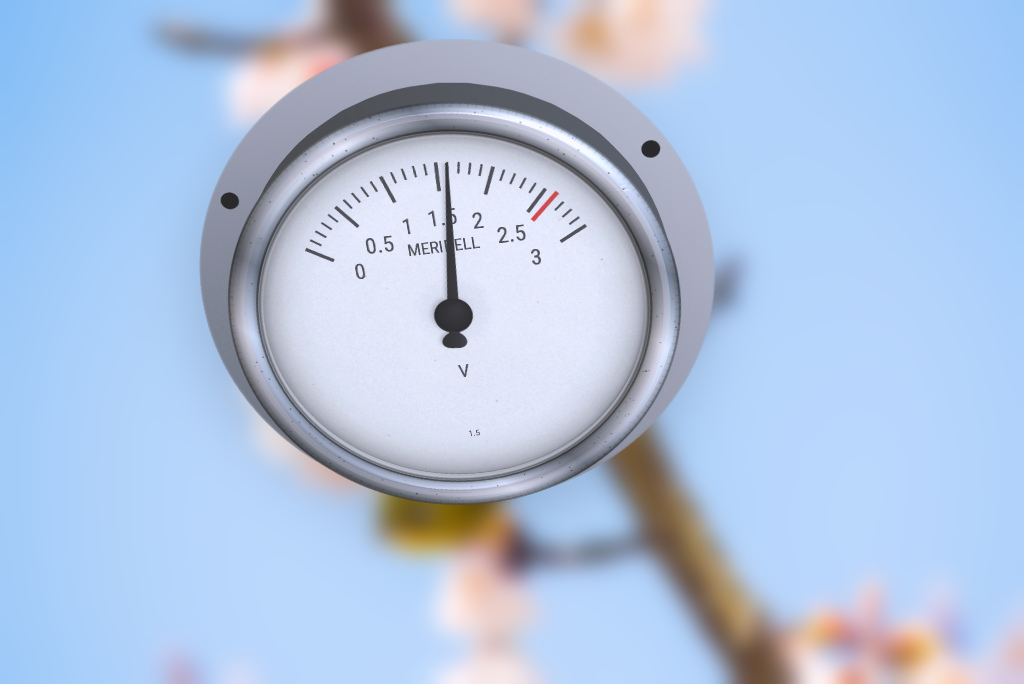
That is 1.6 V
